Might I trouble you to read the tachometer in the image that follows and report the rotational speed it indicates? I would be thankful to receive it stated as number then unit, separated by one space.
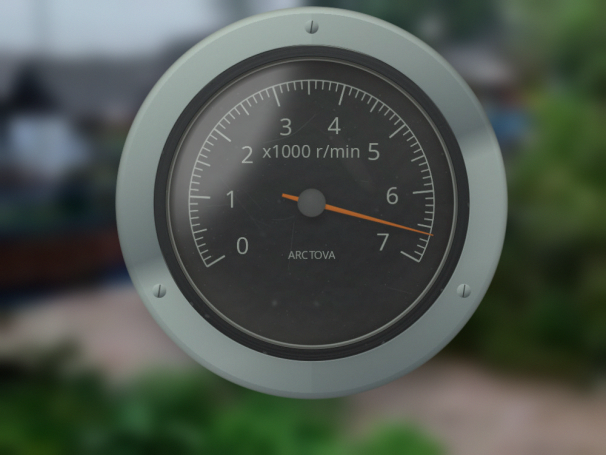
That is 6600 rpm
